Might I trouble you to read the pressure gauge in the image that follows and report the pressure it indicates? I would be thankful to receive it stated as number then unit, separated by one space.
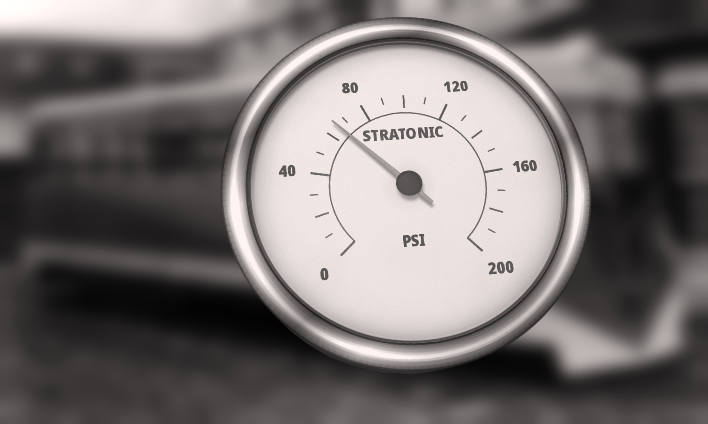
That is 65 psi
